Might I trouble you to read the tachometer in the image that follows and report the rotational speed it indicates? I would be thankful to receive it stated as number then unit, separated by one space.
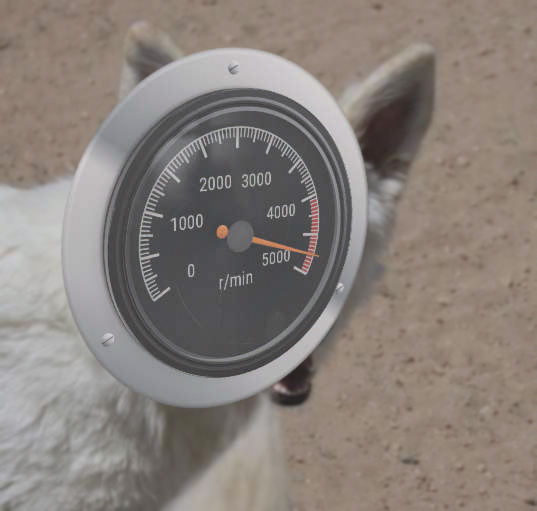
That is 4750 rpm
